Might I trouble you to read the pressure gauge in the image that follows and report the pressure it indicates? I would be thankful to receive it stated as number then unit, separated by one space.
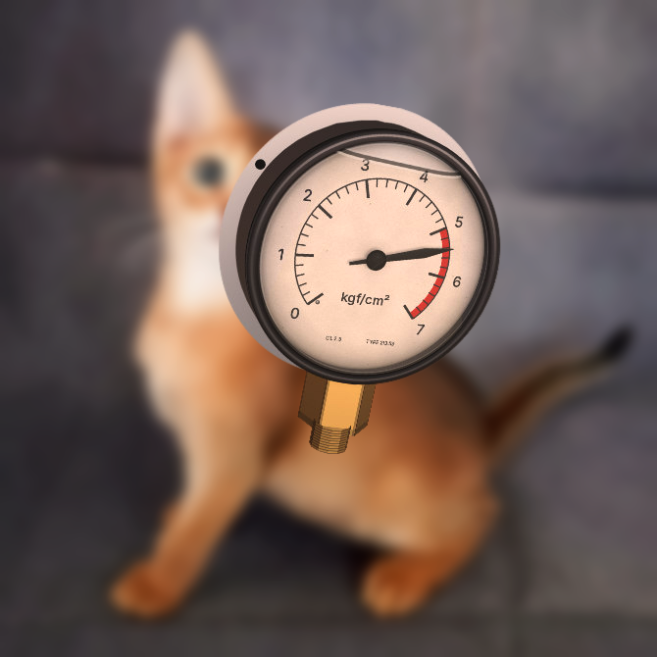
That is 5.4 kg/cm²
